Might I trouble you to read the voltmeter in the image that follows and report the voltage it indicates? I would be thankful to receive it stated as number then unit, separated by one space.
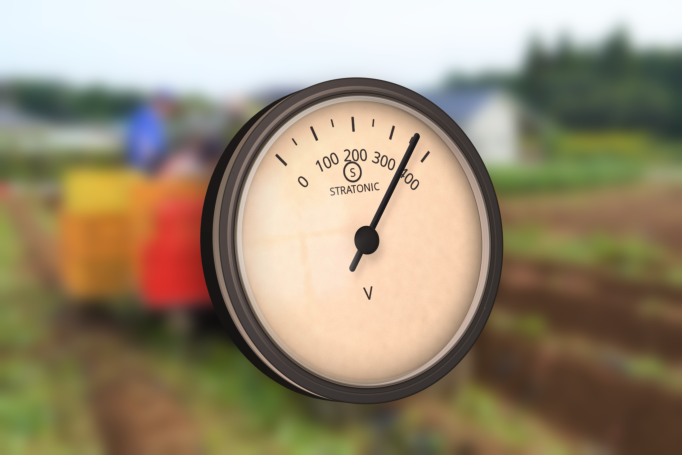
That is 350 V
